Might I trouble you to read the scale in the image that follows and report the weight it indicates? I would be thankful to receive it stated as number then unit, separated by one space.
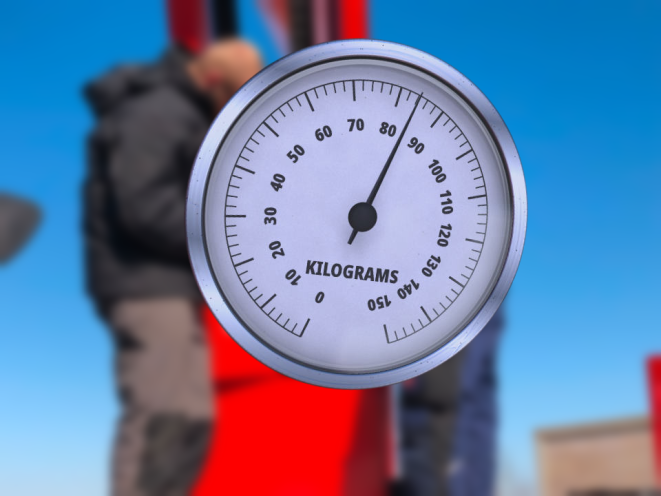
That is 84 kg
